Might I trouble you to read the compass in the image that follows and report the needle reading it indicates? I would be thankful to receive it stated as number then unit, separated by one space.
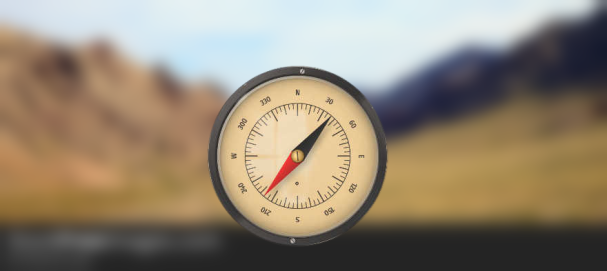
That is 220 °
